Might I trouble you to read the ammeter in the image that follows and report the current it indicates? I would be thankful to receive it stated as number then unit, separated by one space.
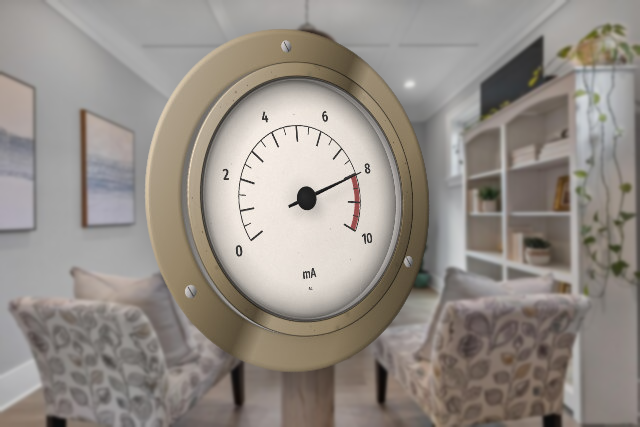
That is 8 mA
